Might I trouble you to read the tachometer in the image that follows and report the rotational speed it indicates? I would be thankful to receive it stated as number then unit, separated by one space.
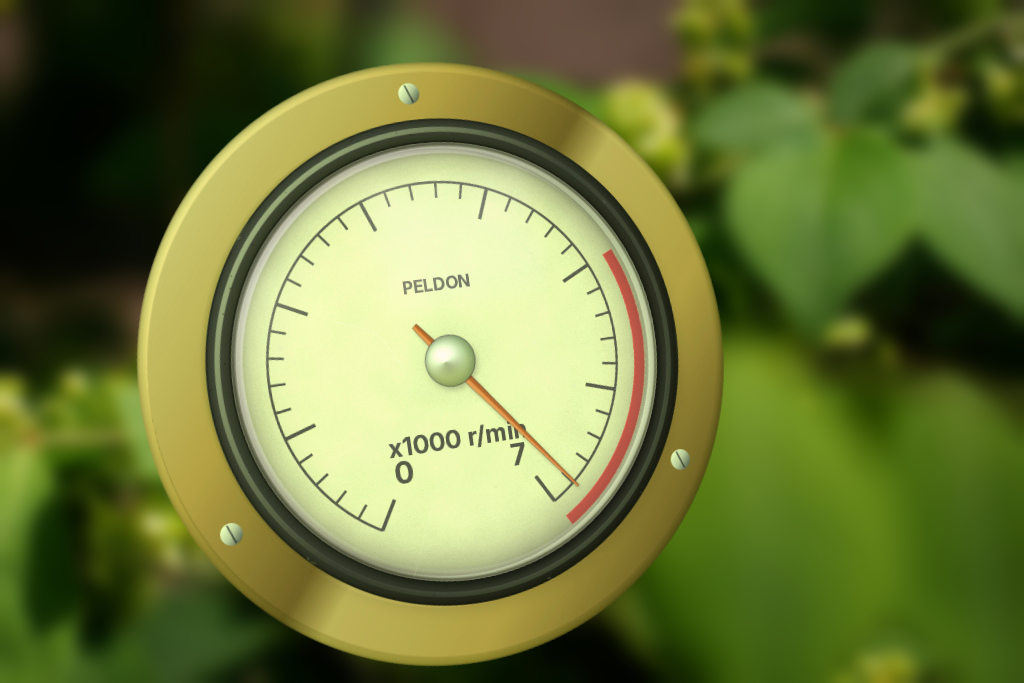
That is 6800 rpm
